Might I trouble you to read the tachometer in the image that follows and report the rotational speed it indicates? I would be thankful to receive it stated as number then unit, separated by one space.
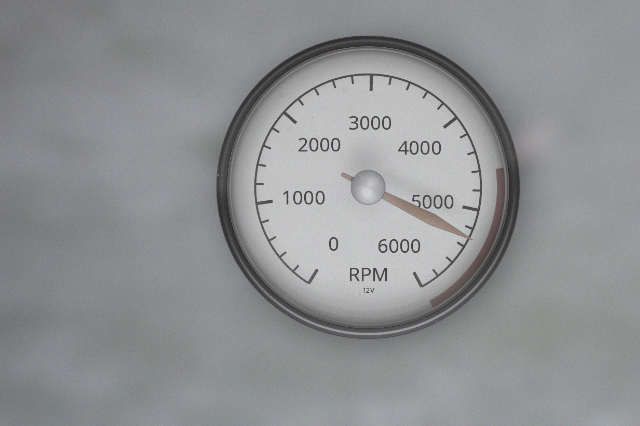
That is 5300 rpm
